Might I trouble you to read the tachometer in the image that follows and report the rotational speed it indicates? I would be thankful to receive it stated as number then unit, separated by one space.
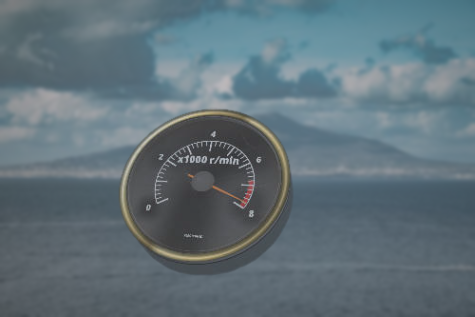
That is 7800 rpm
